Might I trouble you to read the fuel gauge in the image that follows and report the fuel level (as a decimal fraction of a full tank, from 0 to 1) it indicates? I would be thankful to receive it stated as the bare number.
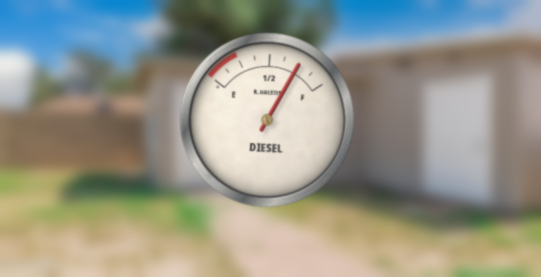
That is 0.75
